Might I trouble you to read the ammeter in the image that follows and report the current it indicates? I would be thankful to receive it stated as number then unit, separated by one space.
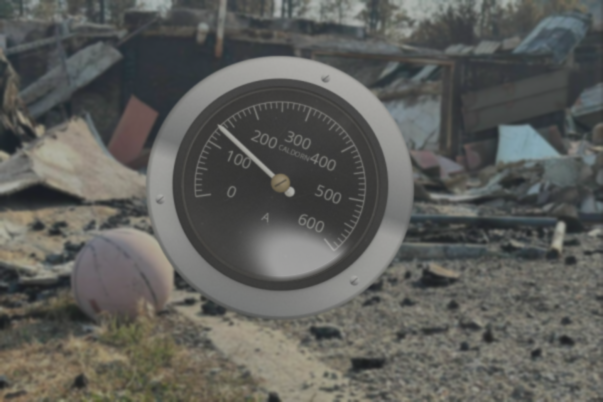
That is 130 A
